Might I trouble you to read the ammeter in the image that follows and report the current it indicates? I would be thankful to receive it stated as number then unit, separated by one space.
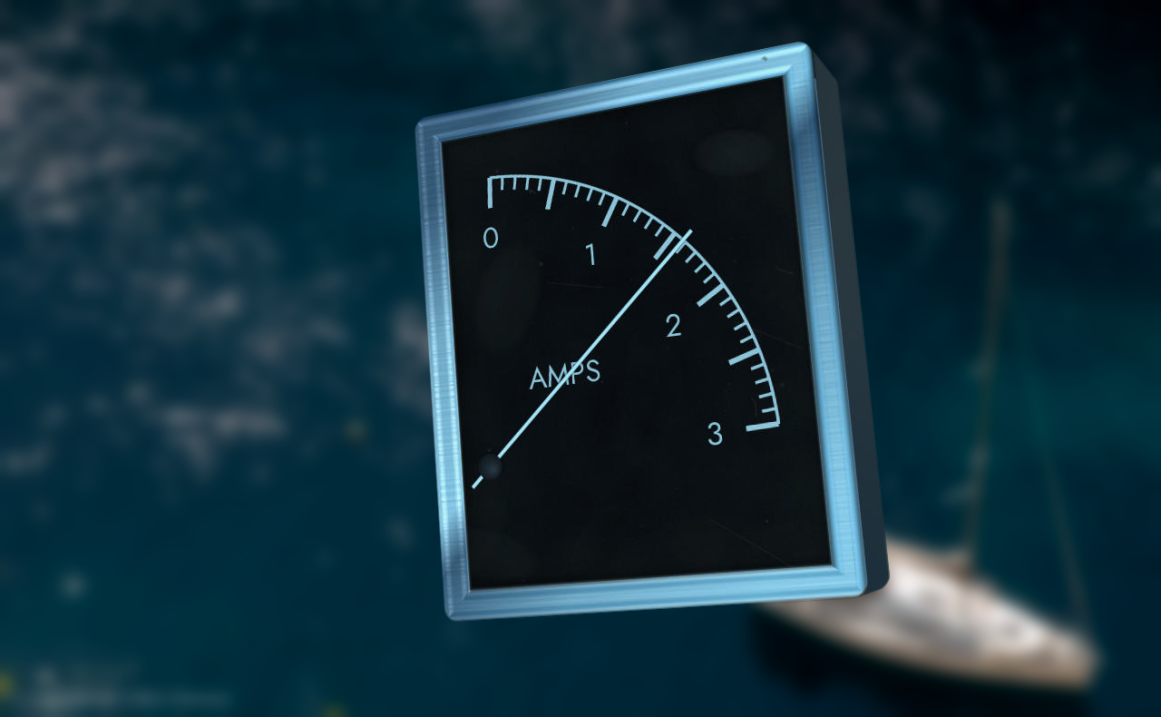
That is 1.6 A
